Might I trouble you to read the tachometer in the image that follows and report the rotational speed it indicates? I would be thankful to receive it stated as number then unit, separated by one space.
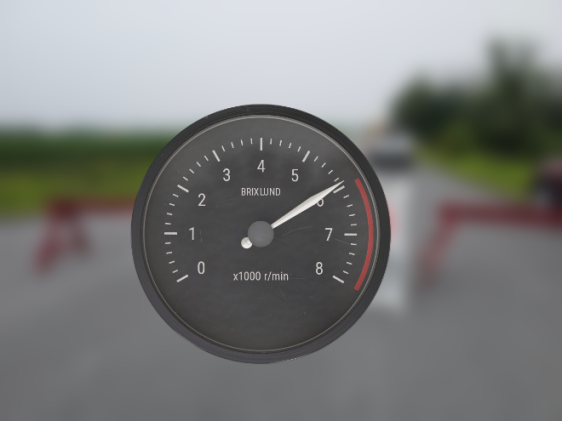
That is 5900 rpm
